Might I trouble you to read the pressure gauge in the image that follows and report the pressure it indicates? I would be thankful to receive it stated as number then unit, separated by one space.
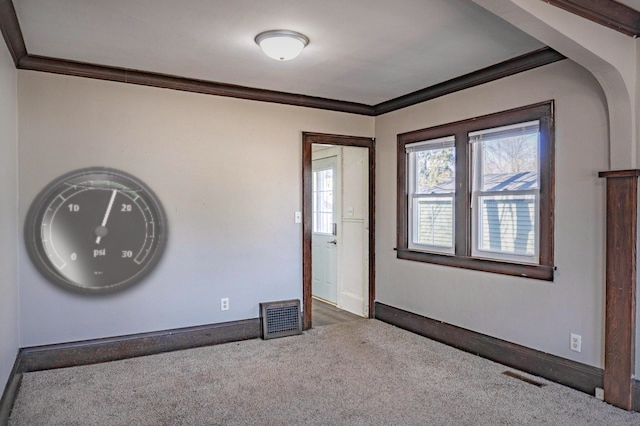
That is 17 psi
